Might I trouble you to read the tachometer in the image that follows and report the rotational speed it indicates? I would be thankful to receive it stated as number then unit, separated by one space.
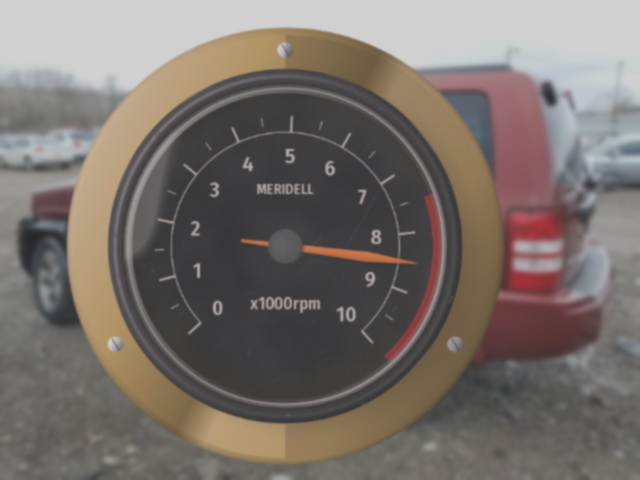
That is 8500 rpm
